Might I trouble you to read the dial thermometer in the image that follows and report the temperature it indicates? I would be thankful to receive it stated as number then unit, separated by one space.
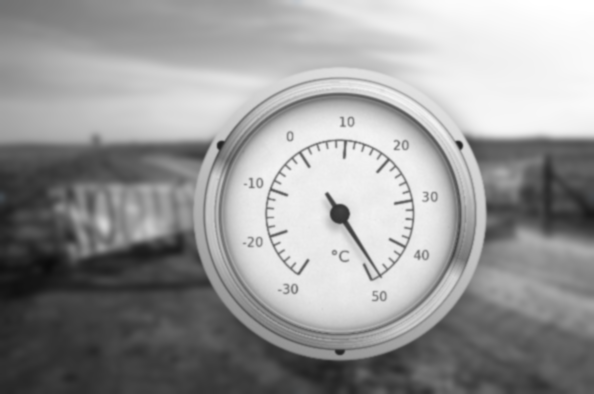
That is 48 °C
